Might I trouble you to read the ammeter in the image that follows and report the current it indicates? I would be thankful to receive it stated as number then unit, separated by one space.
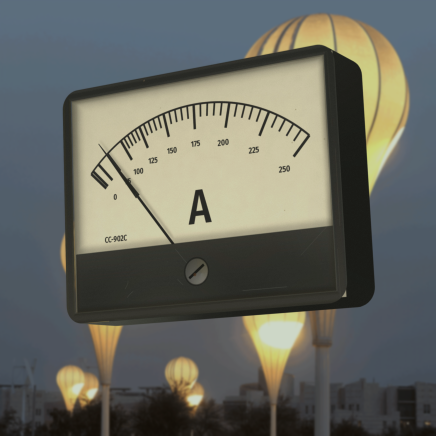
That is 75 A
